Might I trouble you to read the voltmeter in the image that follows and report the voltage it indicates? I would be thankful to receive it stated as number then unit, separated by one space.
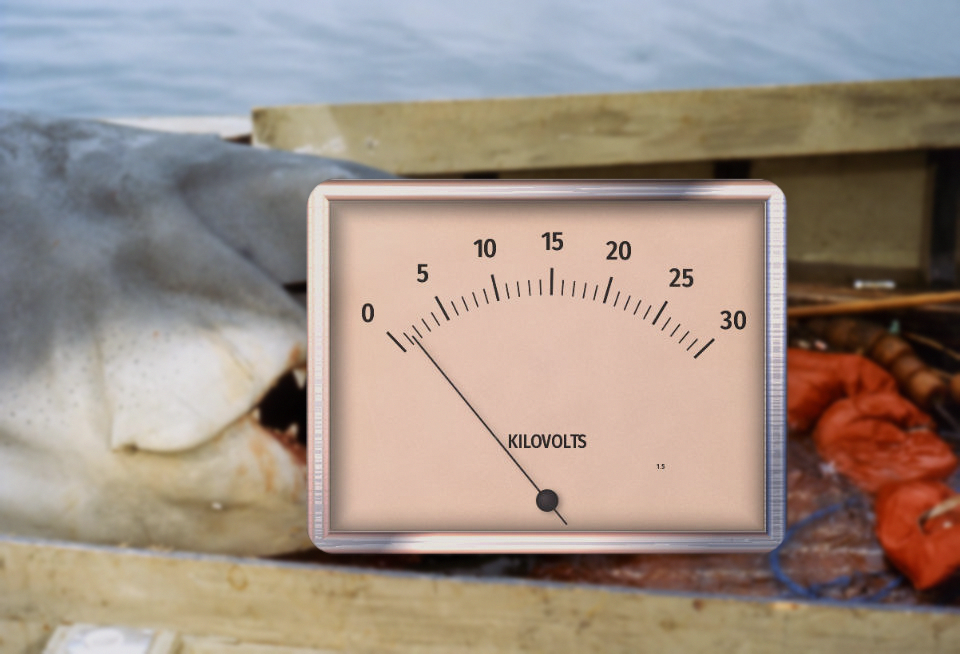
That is 1.5 kV
